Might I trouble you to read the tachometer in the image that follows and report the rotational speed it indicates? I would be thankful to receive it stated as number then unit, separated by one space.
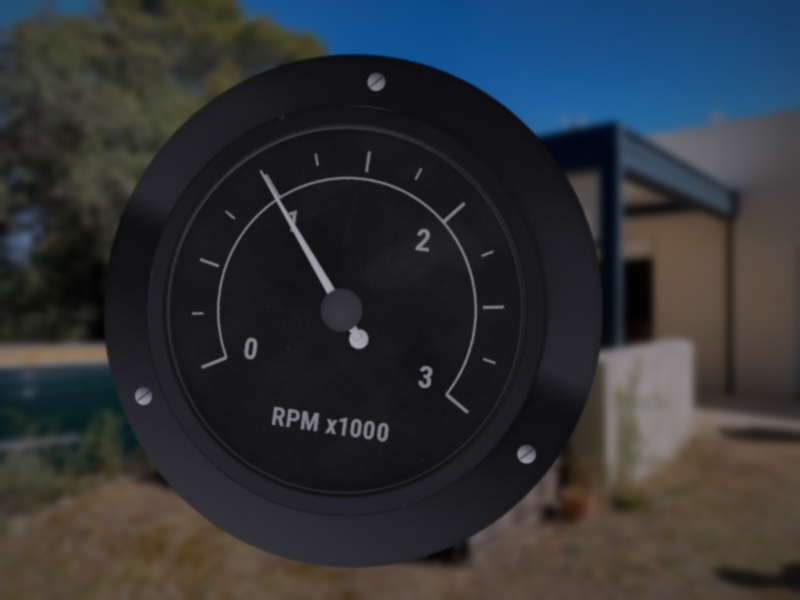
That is 1000 rpm
